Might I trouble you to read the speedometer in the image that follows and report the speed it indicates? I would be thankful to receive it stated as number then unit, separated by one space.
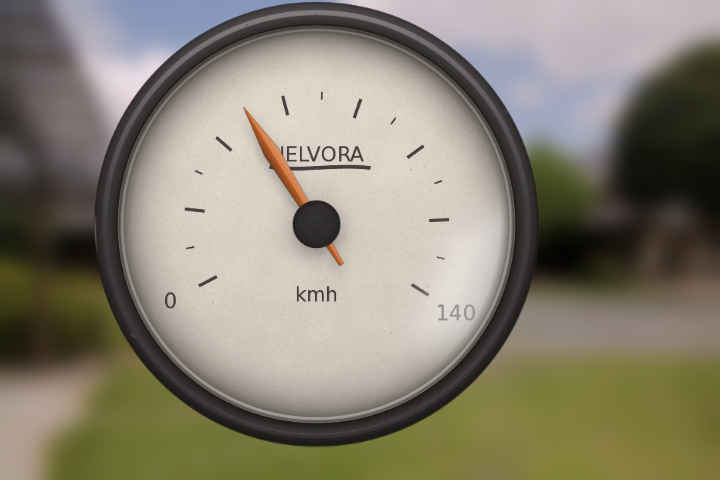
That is 50 km/h
